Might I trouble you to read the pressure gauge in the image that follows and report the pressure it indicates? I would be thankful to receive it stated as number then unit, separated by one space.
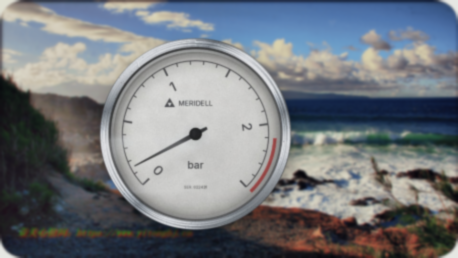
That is 0.15 bar
